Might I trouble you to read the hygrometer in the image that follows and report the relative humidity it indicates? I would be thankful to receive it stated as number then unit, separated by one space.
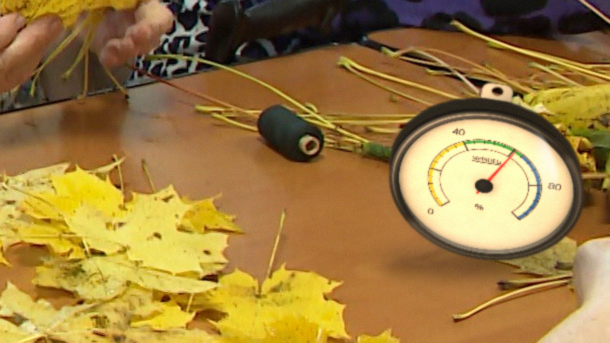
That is 60 %
